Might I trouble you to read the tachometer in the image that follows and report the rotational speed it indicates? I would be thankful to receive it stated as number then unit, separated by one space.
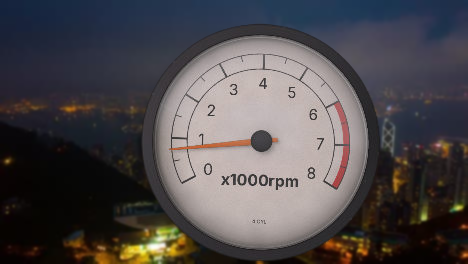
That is 750 rpm
